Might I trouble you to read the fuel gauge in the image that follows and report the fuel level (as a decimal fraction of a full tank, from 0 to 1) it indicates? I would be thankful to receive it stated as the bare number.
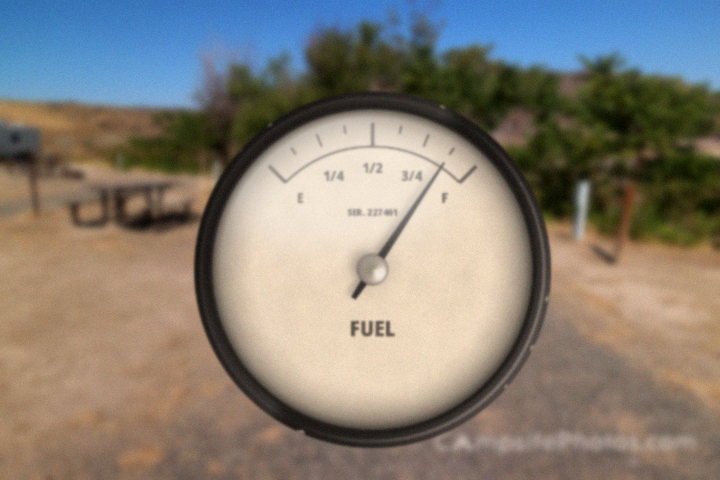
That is 0.875
